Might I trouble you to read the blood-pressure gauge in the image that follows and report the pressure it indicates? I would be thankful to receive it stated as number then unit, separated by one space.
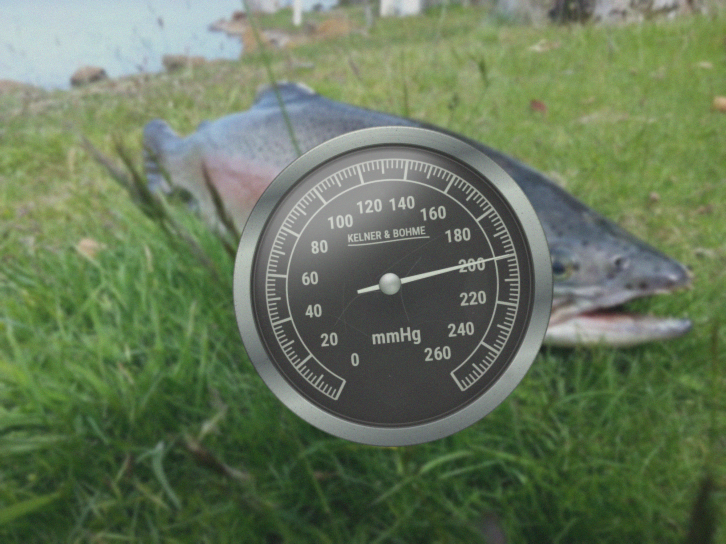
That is 200 mmHg
